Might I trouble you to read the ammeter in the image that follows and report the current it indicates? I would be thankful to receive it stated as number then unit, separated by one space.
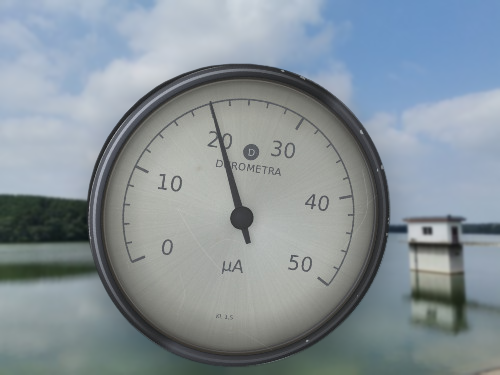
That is 20 µA
